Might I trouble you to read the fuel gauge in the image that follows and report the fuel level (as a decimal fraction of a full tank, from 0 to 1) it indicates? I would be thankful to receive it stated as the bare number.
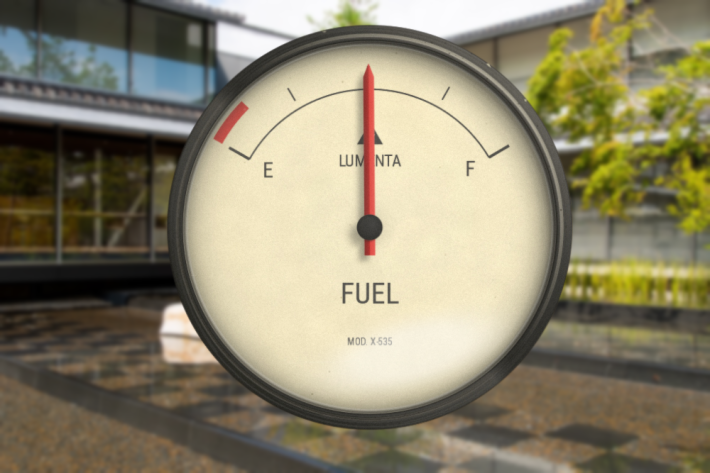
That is 0.5
